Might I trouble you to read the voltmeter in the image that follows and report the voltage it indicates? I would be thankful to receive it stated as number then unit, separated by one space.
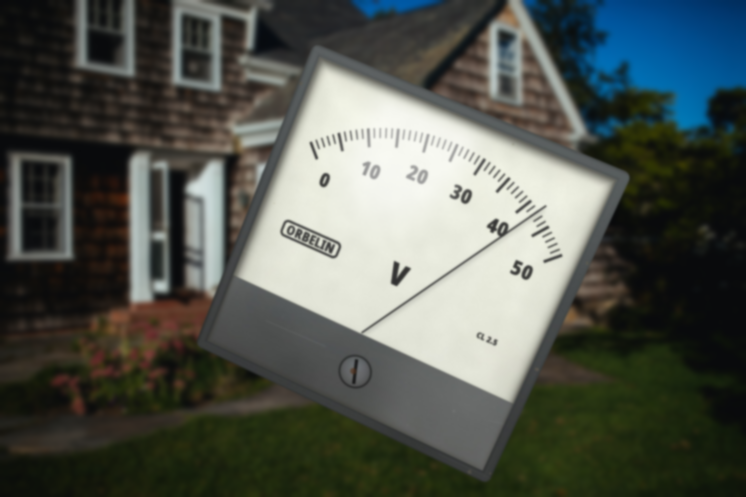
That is 42 V
